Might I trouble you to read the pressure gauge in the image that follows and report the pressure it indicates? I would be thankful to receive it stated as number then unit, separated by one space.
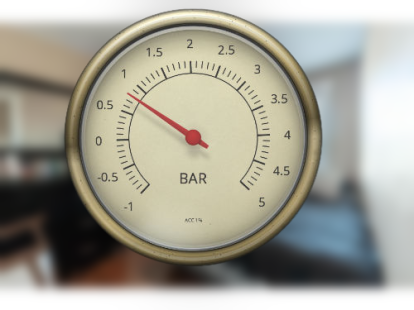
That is 0.8 bar
